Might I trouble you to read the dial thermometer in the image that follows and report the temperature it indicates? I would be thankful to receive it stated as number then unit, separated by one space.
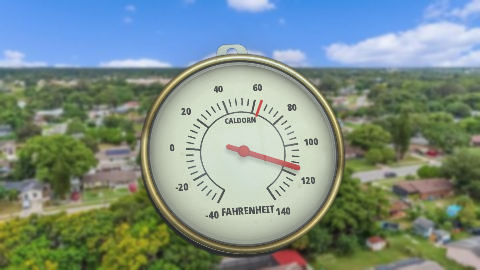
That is 116 °F
